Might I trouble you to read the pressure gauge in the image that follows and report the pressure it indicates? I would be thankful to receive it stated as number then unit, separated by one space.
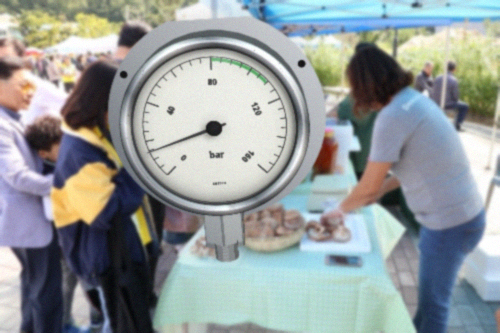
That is 15 bar
